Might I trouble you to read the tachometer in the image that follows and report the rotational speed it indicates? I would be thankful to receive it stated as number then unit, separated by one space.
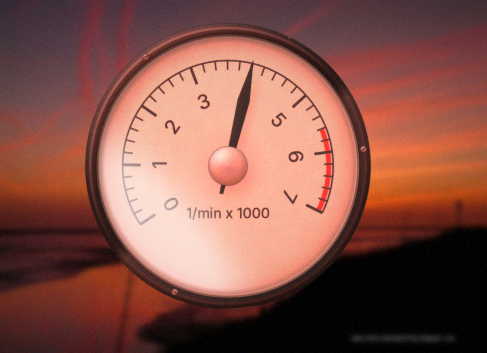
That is 4000 rpm
